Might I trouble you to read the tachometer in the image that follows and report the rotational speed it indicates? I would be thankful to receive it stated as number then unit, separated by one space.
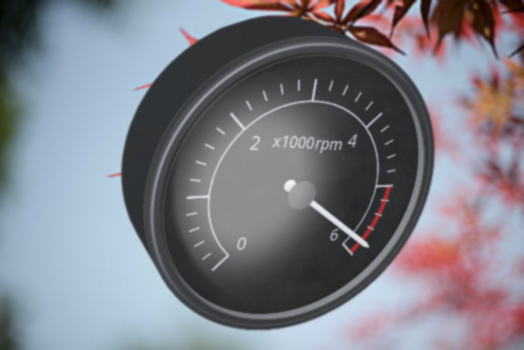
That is 5800 rpm
